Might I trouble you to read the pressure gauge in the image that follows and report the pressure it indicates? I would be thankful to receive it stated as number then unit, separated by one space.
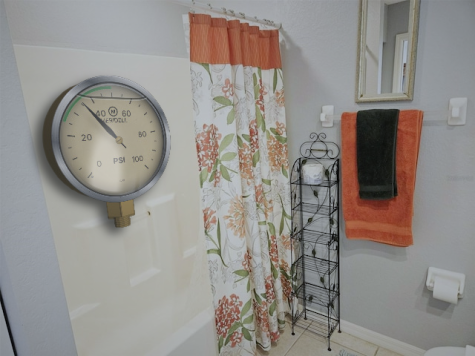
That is 35 psi
